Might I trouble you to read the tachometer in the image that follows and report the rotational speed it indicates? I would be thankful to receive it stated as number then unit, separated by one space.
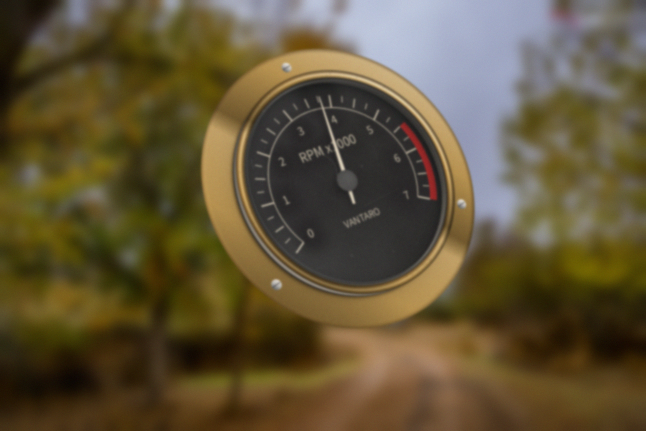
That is 3750 rpm
